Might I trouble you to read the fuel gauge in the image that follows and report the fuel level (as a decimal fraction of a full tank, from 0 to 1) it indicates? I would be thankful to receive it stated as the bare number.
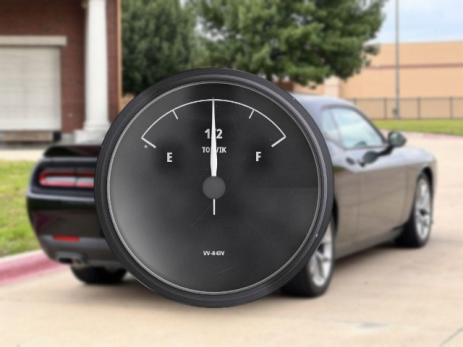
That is 0.5
